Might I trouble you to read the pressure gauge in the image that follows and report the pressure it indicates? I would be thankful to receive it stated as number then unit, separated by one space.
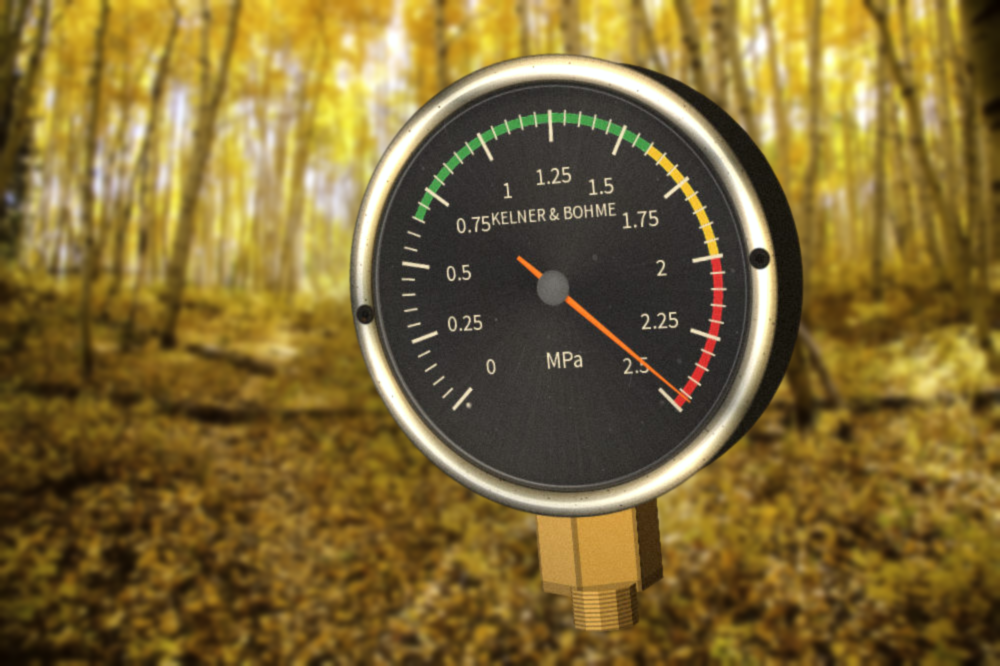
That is 2.45 MPa
